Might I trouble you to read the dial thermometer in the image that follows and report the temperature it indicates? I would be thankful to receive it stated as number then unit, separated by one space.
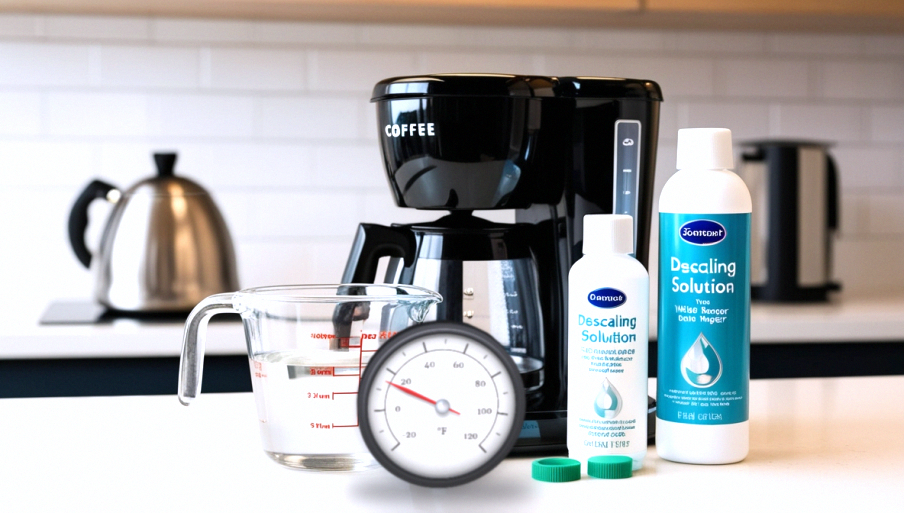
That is 15 °F
